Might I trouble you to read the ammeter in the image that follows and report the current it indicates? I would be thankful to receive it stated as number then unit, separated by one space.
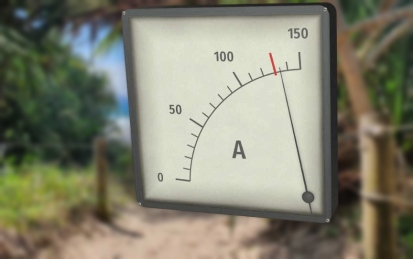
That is 135 A
